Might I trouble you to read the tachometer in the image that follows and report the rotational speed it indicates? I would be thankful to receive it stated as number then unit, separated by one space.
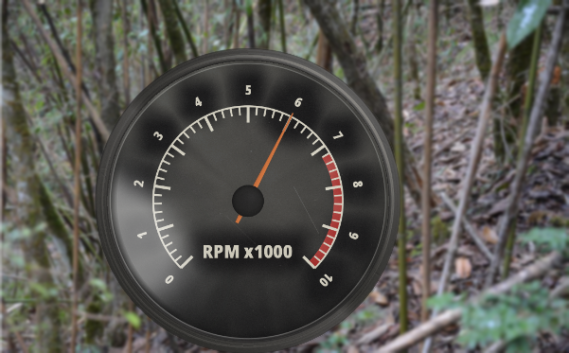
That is 6000 rpm
